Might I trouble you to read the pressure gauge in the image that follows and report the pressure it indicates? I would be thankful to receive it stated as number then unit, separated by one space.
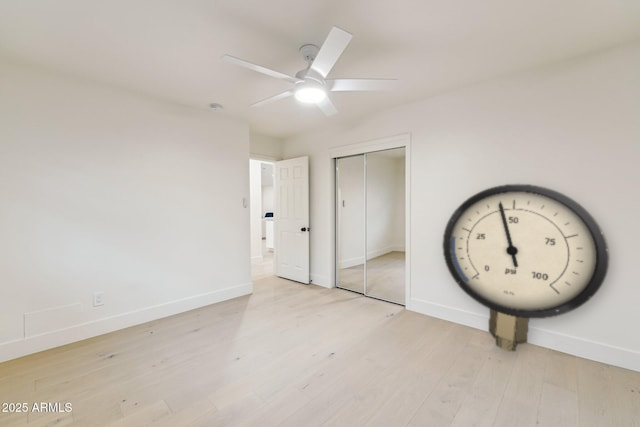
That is 45 psi
